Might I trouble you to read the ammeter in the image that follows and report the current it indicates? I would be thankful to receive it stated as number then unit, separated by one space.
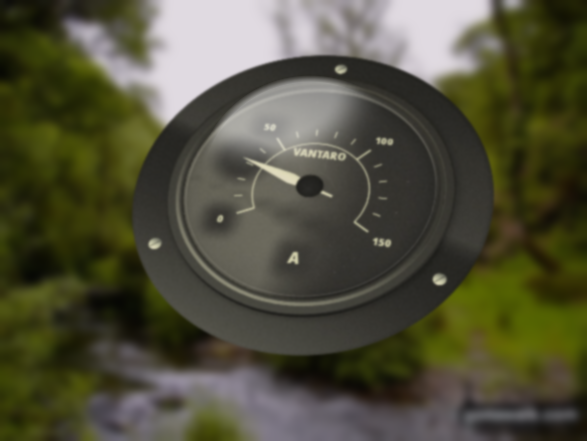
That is 30 A
